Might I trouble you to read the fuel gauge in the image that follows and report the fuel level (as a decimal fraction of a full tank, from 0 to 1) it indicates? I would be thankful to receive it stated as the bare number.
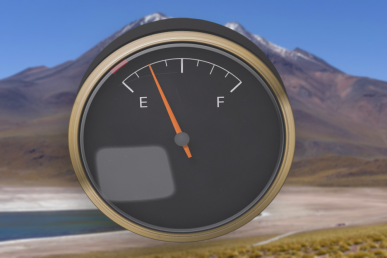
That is 0.25
